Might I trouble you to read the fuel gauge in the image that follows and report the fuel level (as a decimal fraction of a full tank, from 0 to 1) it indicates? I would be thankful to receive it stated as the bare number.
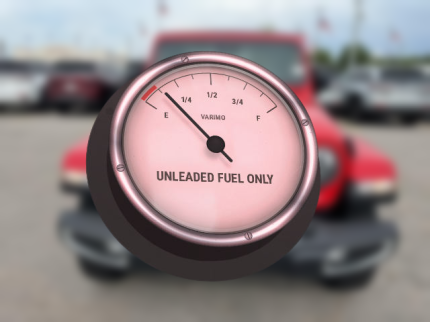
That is 0.125
